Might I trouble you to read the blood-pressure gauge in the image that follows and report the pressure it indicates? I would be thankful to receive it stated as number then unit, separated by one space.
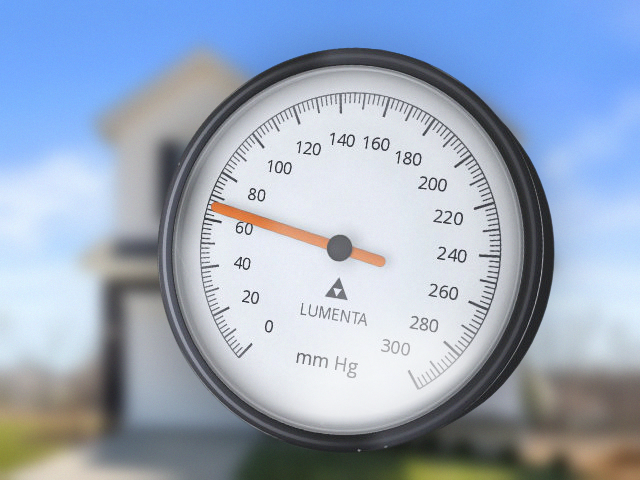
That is 66 mmHg
